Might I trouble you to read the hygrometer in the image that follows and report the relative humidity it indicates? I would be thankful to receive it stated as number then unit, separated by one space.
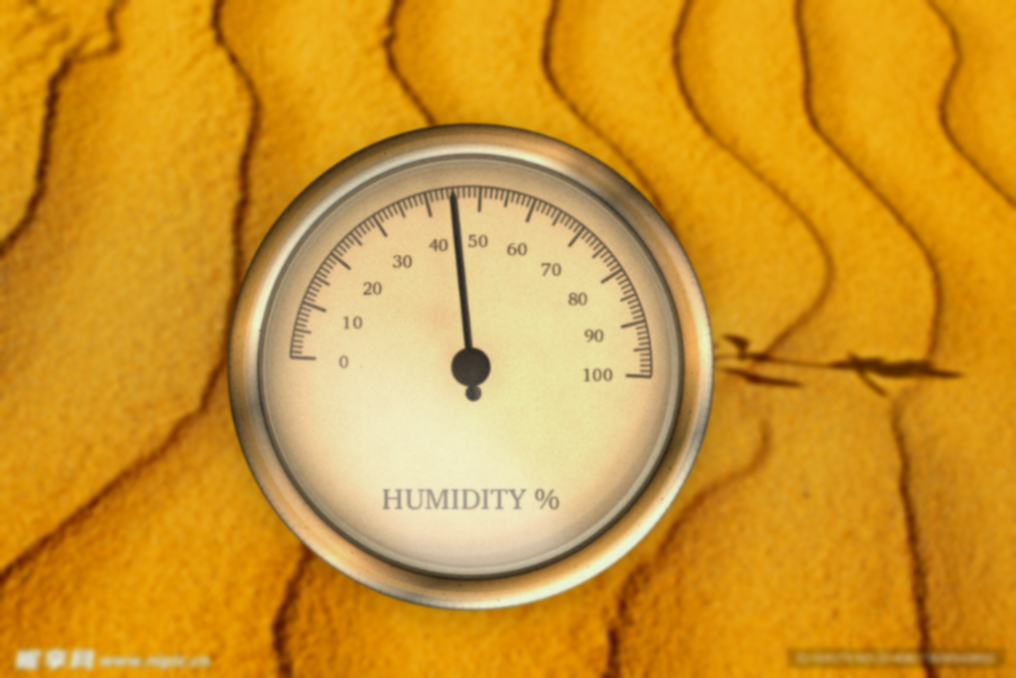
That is 45 %
